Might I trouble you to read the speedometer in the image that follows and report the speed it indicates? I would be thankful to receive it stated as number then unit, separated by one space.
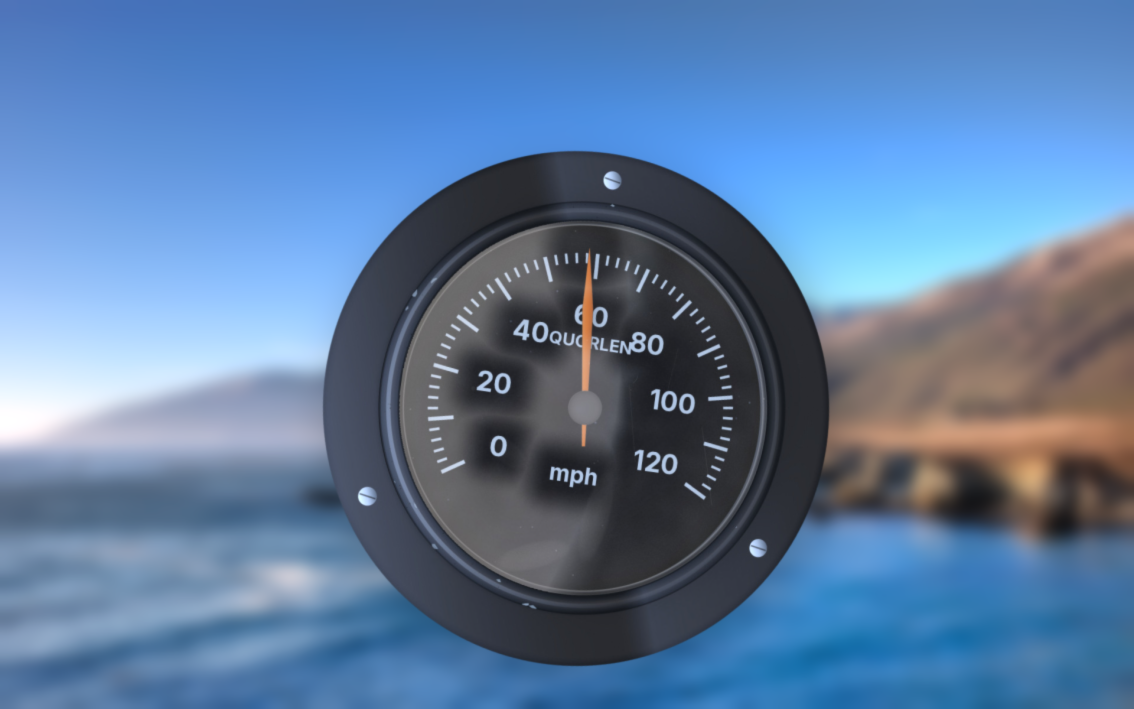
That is 58 mph
